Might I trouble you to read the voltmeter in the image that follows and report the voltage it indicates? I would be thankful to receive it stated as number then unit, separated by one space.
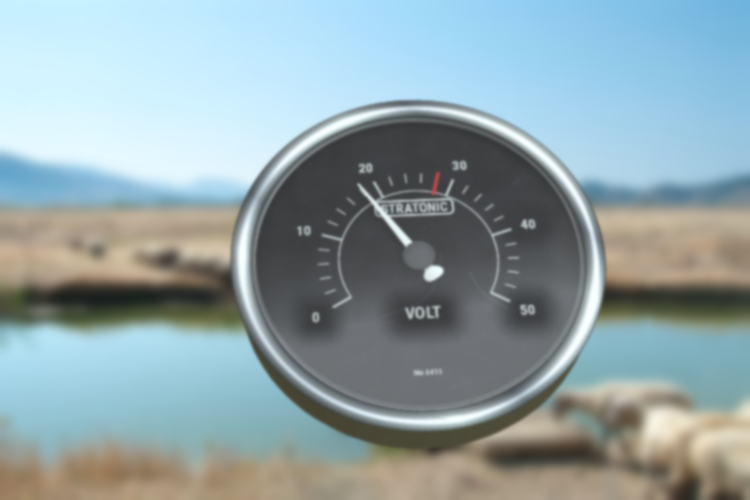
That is 18 V
